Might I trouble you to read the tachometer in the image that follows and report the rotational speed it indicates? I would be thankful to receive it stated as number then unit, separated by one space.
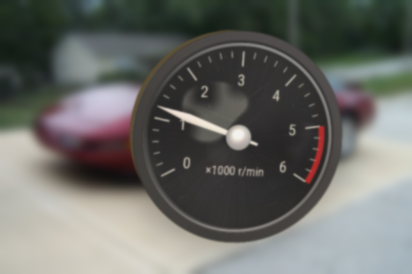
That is 1200 rpm
